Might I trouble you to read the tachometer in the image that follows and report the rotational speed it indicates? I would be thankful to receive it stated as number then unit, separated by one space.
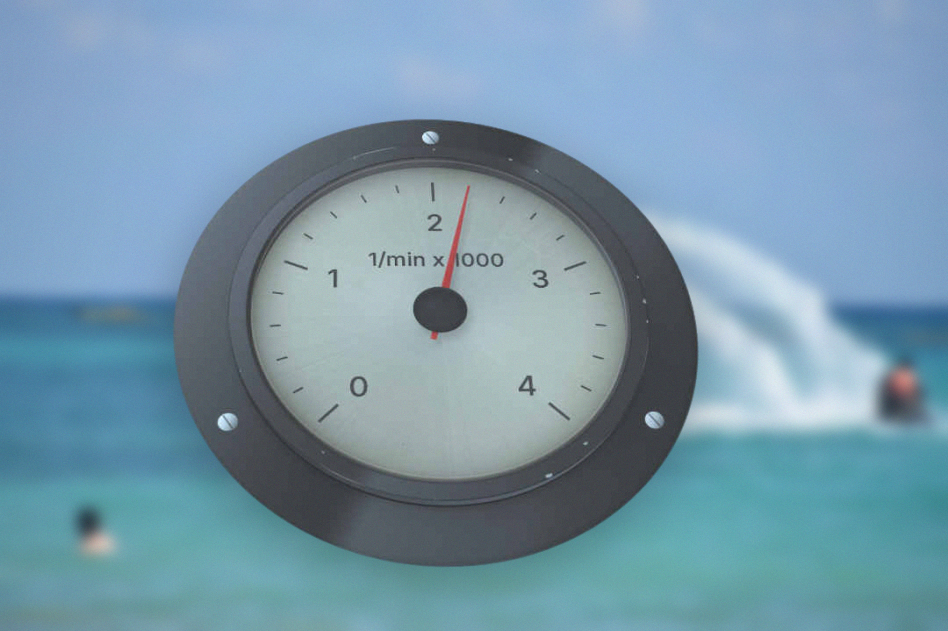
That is 2200 rpm
